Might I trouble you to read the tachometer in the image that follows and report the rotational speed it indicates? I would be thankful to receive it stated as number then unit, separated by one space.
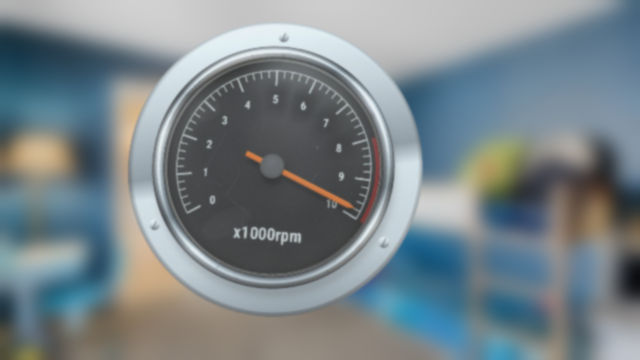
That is 9800 rpm
